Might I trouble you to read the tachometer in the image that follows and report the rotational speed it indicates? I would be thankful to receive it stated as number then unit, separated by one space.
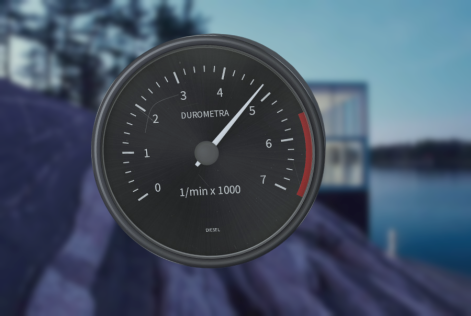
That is 4800 rpm
